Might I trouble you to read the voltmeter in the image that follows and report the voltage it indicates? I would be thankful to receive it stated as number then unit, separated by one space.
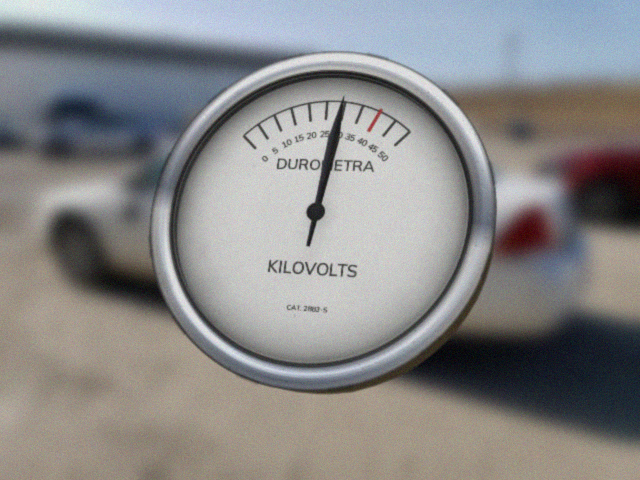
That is 30 kV
